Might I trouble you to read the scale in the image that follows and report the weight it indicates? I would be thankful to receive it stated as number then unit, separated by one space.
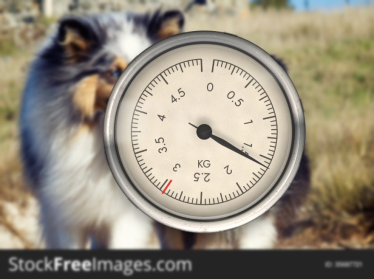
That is 1.6 kg
